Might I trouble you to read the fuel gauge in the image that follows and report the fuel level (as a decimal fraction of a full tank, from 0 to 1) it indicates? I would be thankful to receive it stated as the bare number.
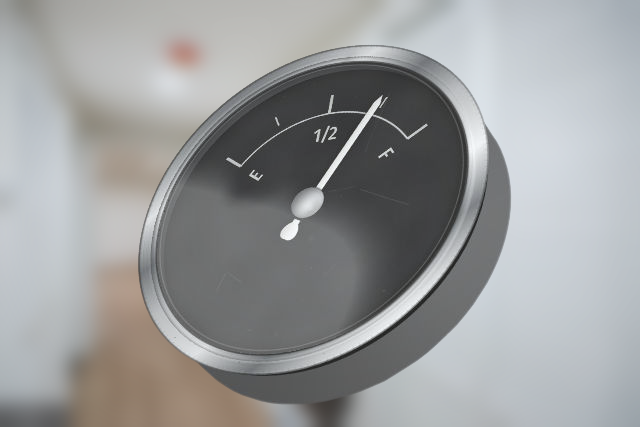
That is 0.75
